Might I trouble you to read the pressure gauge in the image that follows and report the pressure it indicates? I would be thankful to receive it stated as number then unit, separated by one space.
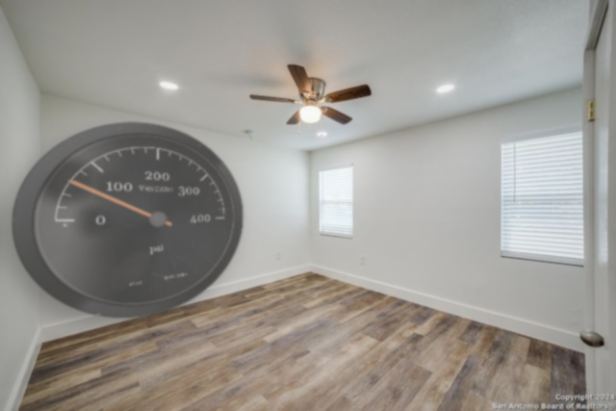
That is 60 psi
